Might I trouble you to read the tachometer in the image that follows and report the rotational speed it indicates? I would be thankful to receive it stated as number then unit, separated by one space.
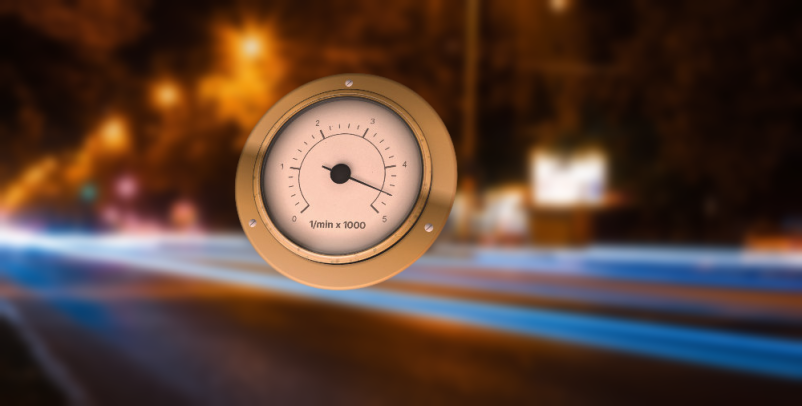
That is 4600 rpm
